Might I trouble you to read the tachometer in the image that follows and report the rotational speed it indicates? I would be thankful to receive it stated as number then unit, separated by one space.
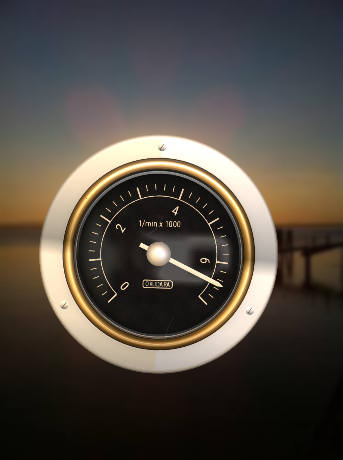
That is 6500 rpm
